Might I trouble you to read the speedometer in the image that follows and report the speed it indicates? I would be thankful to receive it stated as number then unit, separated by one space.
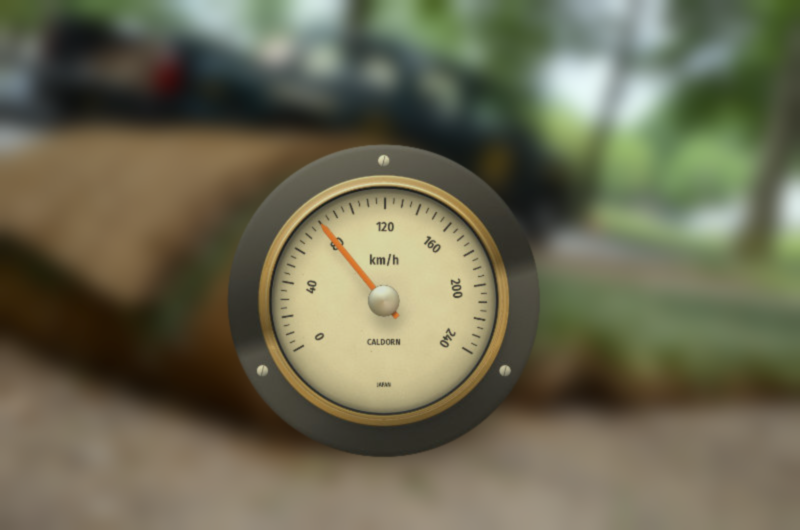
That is 80 km/h
